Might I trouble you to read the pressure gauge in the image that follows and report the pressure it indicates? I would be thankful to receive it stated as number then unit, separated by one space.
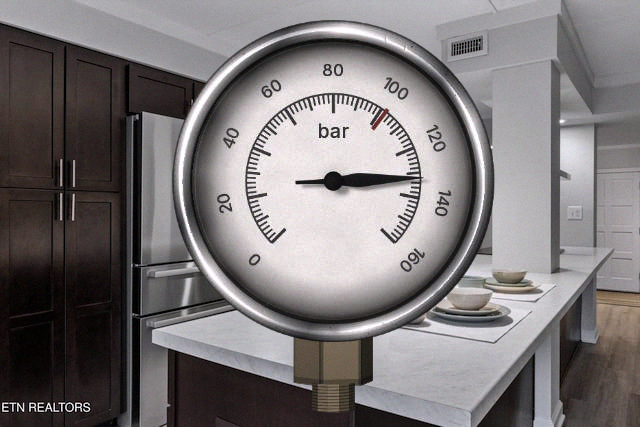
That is 132 bar
